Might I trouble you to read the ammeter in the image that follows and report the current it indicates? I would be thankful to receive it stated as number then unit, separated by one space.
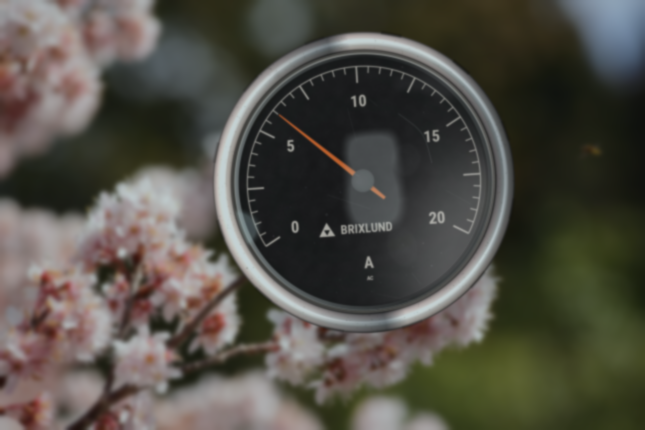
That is 6 A
